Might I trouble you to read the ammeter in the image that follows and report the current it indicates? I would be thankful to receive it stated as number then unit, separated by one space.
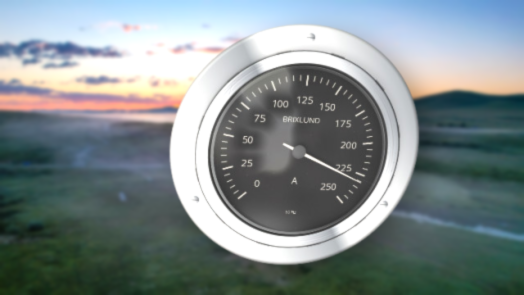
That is 230 A
